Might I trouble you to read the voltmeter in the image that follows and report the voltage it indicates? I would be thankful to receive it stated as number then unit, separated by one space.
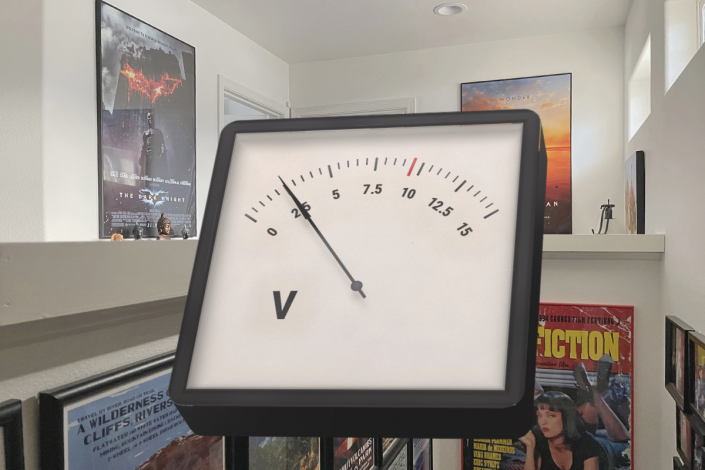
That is 2.5 V
